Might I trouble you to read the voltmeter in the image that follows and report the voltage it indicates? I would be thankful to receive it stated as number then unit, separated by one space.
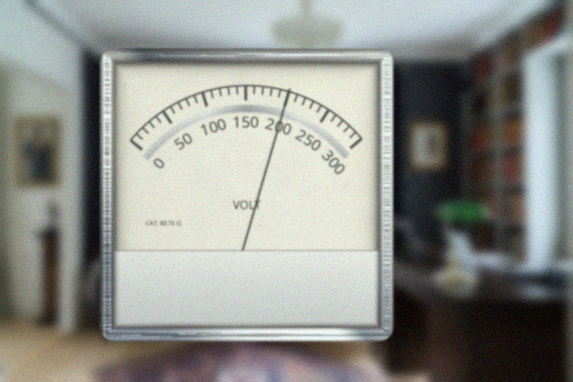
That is 200 V
